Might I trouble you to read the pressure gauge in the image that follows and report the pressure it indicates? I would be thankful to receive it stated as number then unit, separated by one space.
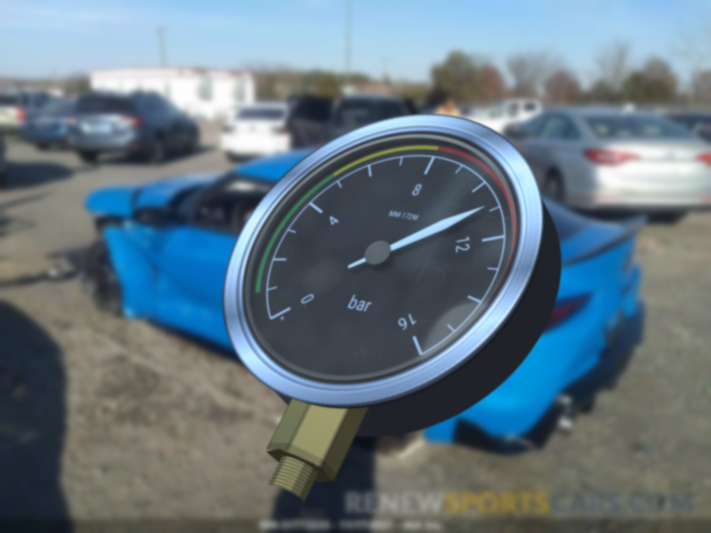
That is 11 bar
